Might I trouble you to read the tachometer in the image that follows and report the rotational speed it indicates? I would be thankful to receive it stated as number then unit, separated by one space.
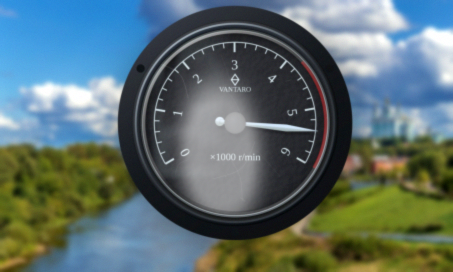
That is 5400 rpm
